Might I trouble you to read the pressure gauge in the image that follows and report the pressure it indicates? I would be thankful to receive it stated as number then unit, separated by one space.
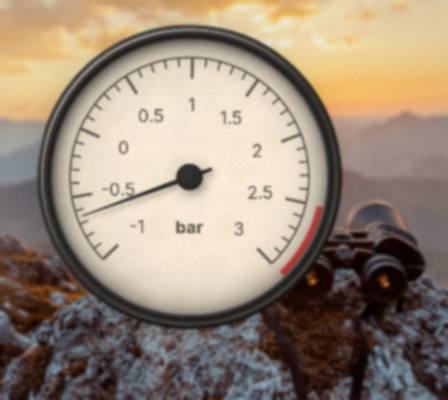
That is -0.65 bar
